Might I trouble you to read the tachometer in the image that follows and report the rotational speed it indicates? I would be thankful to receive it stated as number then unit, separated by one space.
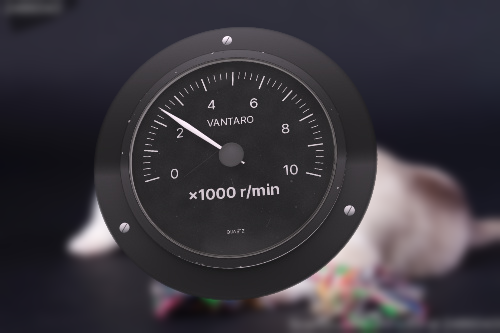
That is 2400 rpm
